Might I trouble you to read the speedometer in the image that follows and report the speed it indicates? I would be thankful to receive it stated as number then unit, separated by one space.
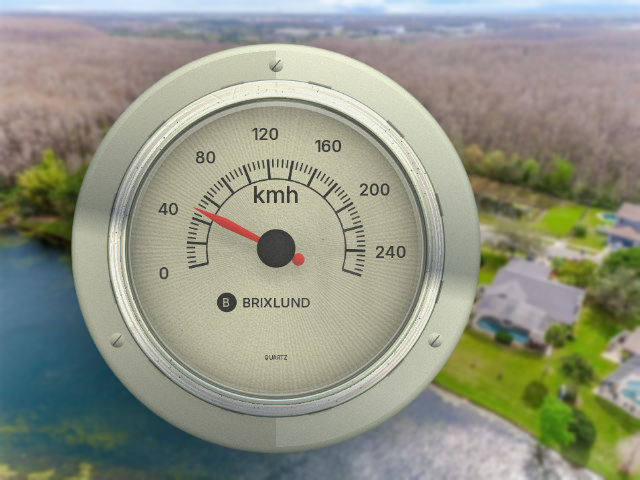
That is 48 km/h
